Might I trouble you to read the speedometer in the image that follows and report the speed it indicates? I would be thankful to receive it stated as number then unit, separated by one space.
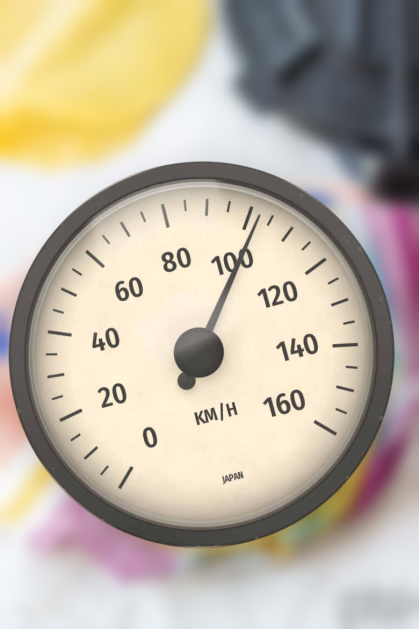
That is 102.5 km/h
